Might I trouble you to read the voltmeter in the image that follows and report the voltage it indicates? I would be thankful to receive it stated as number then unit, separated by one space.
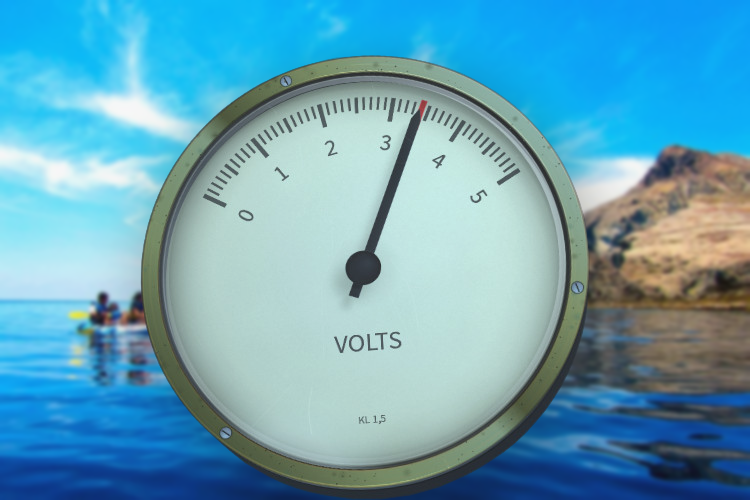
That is 3.4 V
